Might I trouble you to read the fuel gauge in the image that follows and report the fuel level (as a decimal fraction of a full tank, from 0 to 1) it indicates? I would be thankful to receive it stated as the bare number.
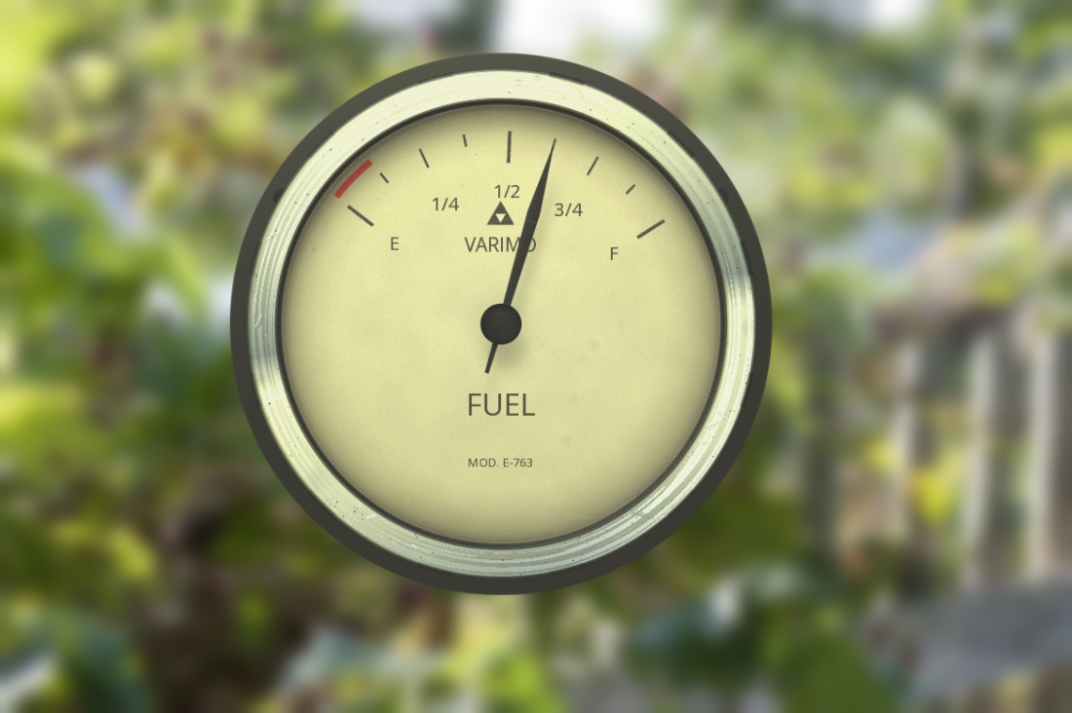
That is 0.625
